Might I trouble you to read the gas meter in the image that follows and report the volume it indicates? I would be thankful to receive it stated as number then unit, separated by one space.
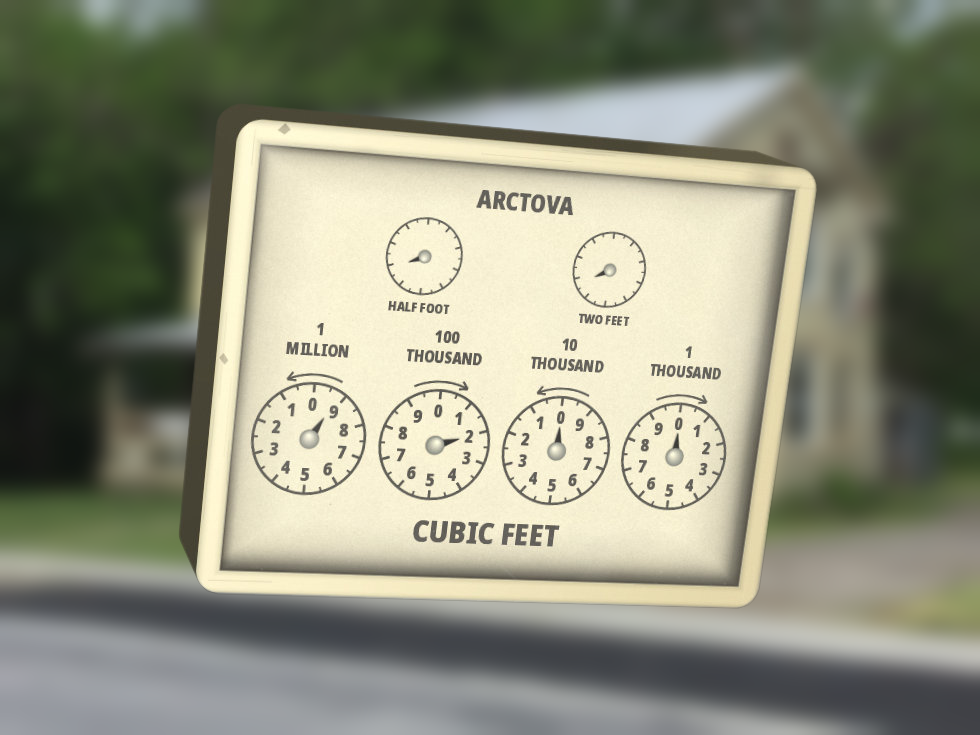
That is 920000 ft³
